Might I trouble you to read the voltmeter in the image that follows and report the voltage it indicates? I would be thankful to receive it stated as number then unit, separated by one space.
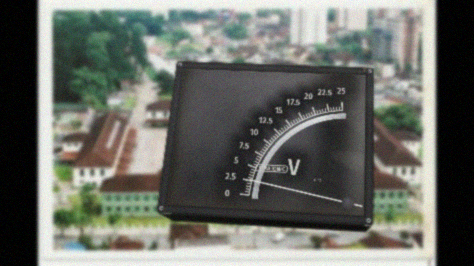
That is 2.5 V
